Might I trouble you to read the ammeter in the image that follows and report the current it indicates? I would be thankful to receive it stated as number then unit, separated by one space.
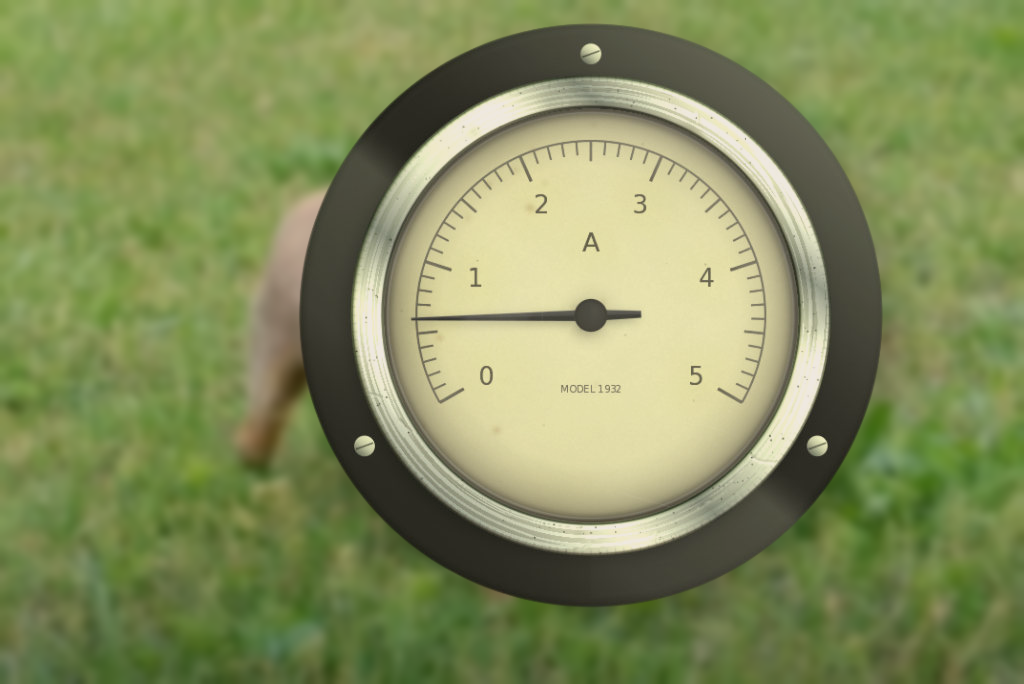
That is 0.6 A
